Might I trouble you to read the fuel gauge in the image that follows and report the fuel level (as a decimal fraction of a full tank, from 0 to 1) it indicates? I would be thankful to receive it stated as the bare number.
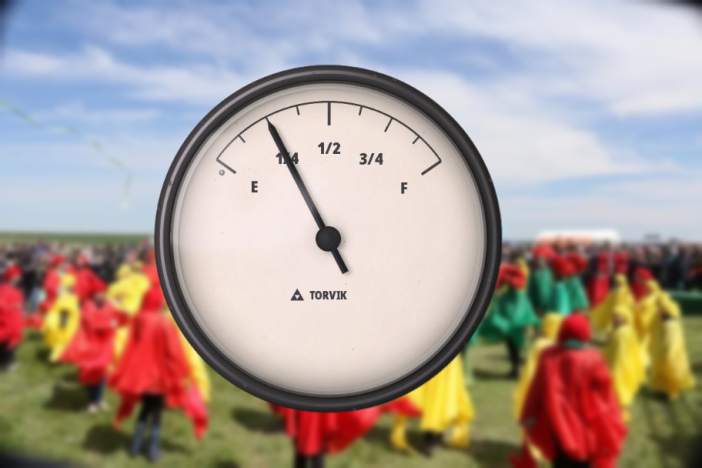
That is 0.25
